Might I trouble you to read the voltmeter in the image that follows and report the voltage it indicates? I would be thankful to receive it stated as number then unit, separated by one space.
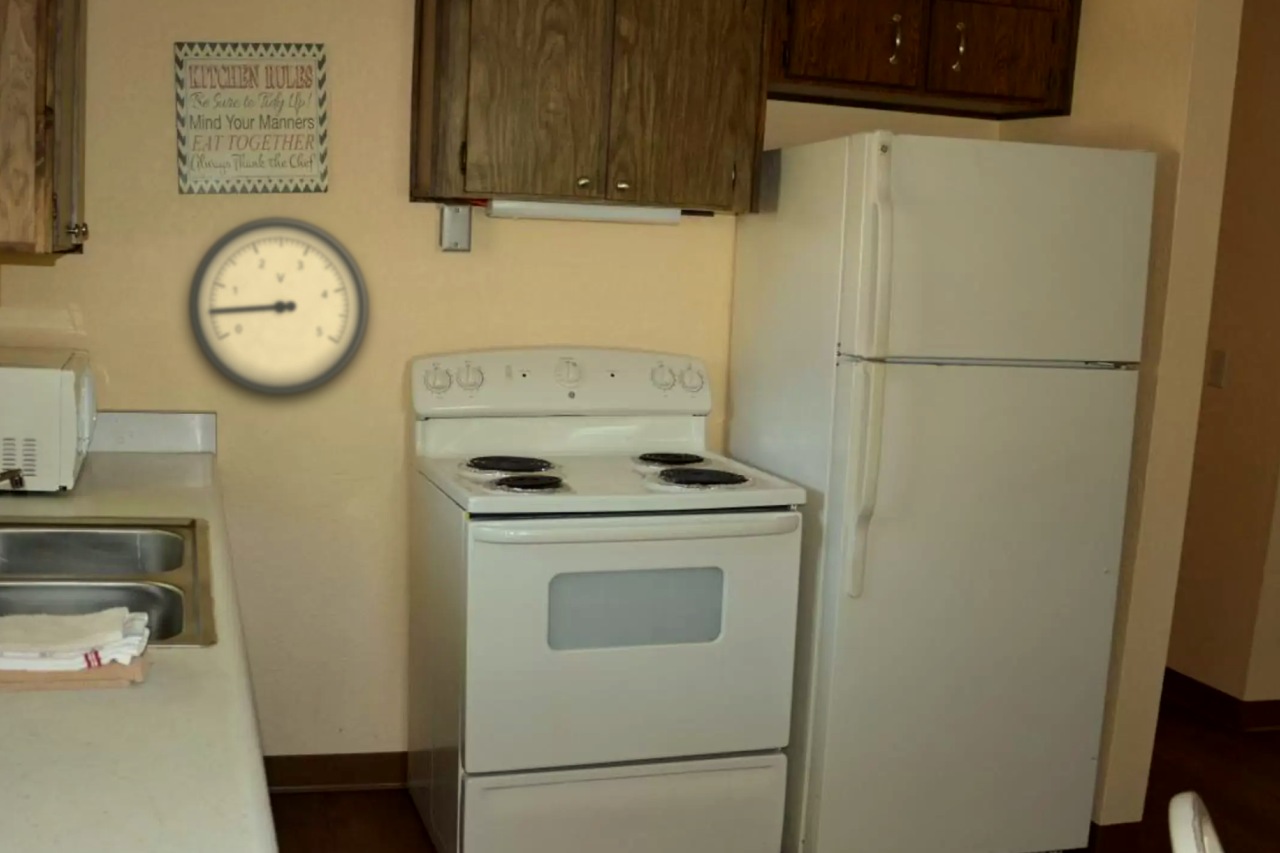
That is 0.5 V
